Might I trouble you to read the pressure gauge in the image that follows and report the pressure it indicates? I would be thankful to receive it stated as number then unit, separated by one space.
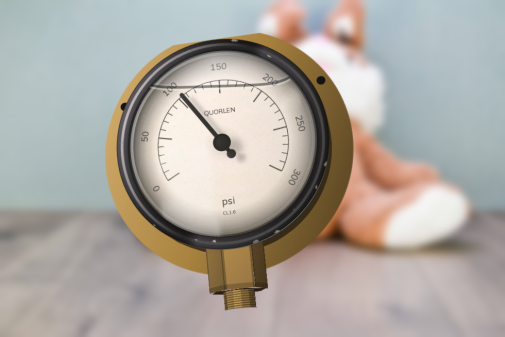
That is 105 psi
